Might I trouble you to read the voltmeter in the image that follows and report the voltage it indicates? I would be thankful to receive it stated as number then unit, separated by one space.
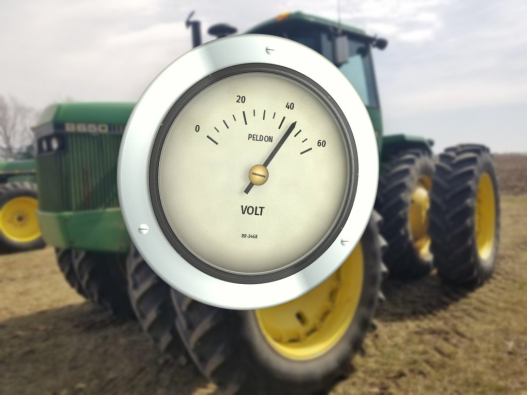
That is 45 V
